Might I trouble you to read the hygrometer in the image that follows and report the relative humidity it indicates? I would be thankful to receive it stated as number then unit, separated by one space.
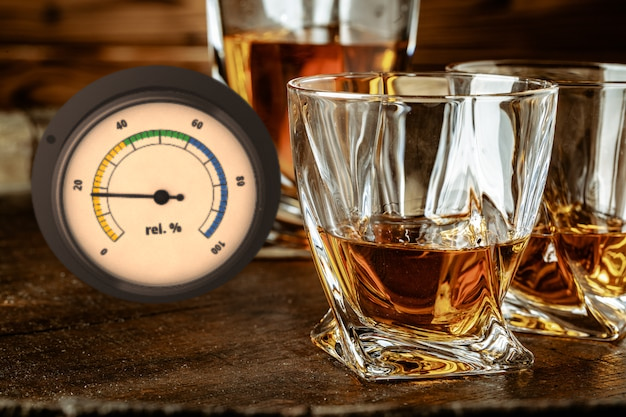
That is 18 %
